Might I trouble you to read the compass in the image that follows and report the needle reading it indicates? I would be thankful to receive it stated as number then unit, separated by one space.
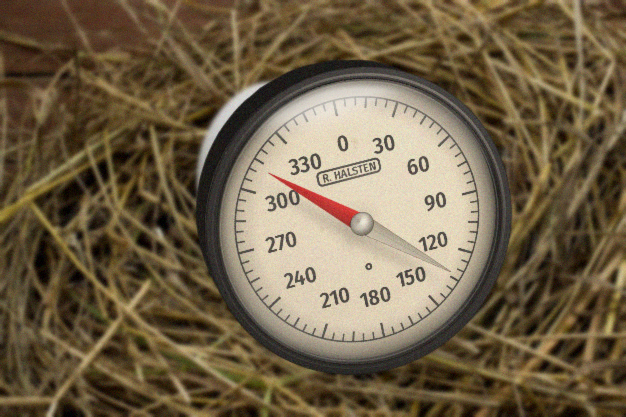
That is 312.5 °
